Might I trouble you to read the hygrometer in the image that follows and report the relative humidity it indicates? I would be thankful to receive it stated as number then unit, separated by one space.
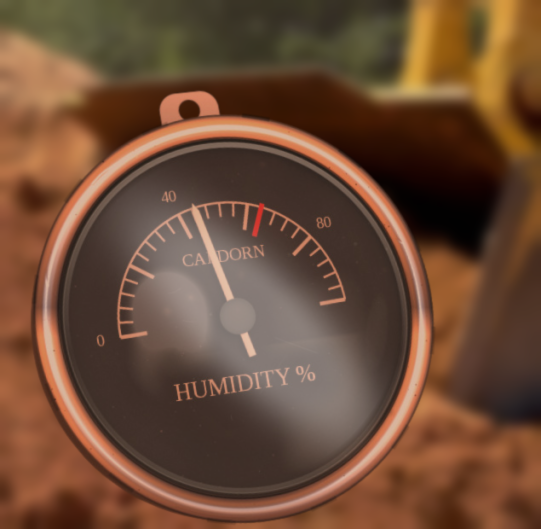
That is 44 %
